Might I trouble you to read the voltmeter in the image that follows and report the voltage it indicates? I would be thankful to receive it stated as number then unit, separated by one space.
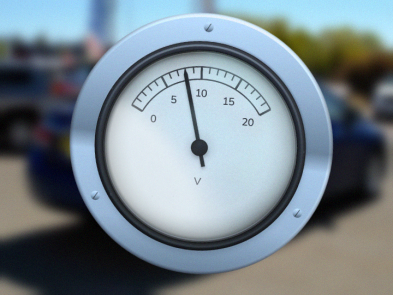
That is 8 V
